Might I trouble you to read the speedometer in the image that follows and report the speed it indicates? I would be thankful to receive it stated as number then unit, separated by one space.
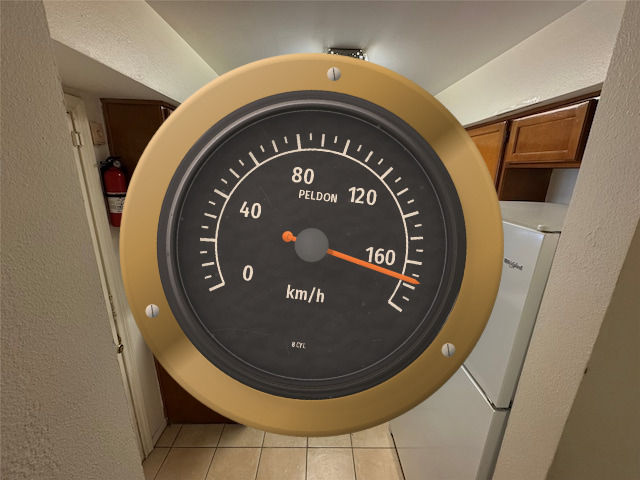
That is 167.5 km/h
